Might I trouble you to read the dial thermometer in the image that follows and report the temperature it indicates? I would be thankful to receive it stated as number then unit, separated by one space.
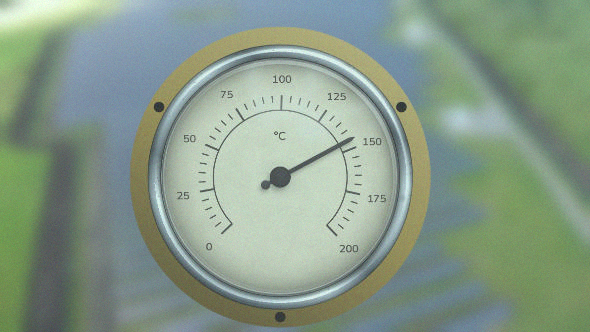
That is 145 °C
